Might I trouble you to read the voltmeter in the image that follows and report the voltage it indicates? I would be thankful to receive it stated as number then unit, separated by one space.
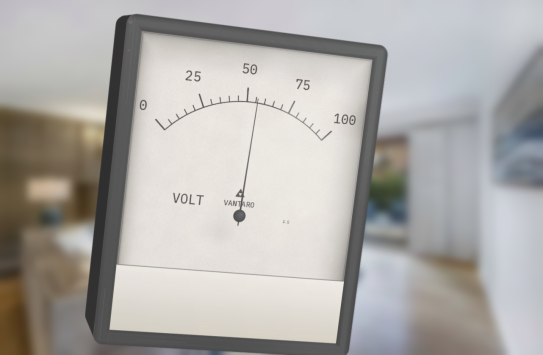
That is 55 V
